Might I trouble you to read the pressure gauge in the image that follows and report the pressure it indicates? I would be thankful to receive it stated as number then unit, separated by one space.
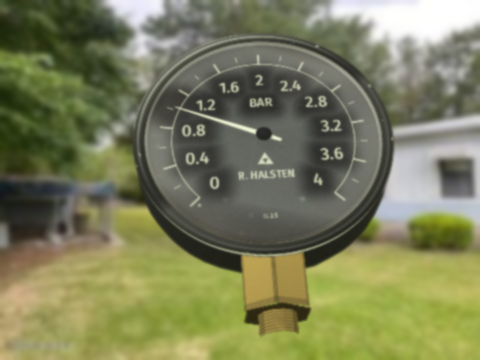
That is 1 bar
